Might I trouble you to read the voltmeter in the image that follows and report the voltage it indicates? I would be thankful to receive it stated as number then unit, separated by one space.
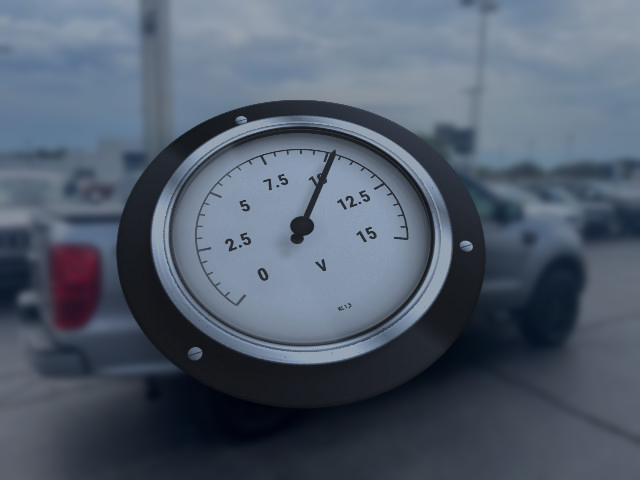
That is 10.25 V
